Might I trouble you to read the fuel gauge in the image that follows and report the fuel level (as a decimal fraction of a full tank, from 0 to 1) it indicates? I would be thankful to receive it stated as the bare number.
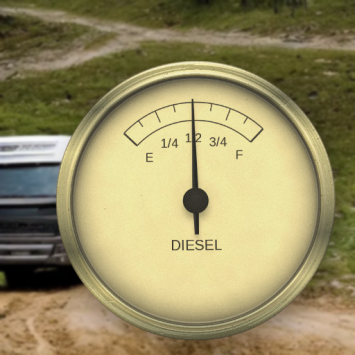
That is 0.5
